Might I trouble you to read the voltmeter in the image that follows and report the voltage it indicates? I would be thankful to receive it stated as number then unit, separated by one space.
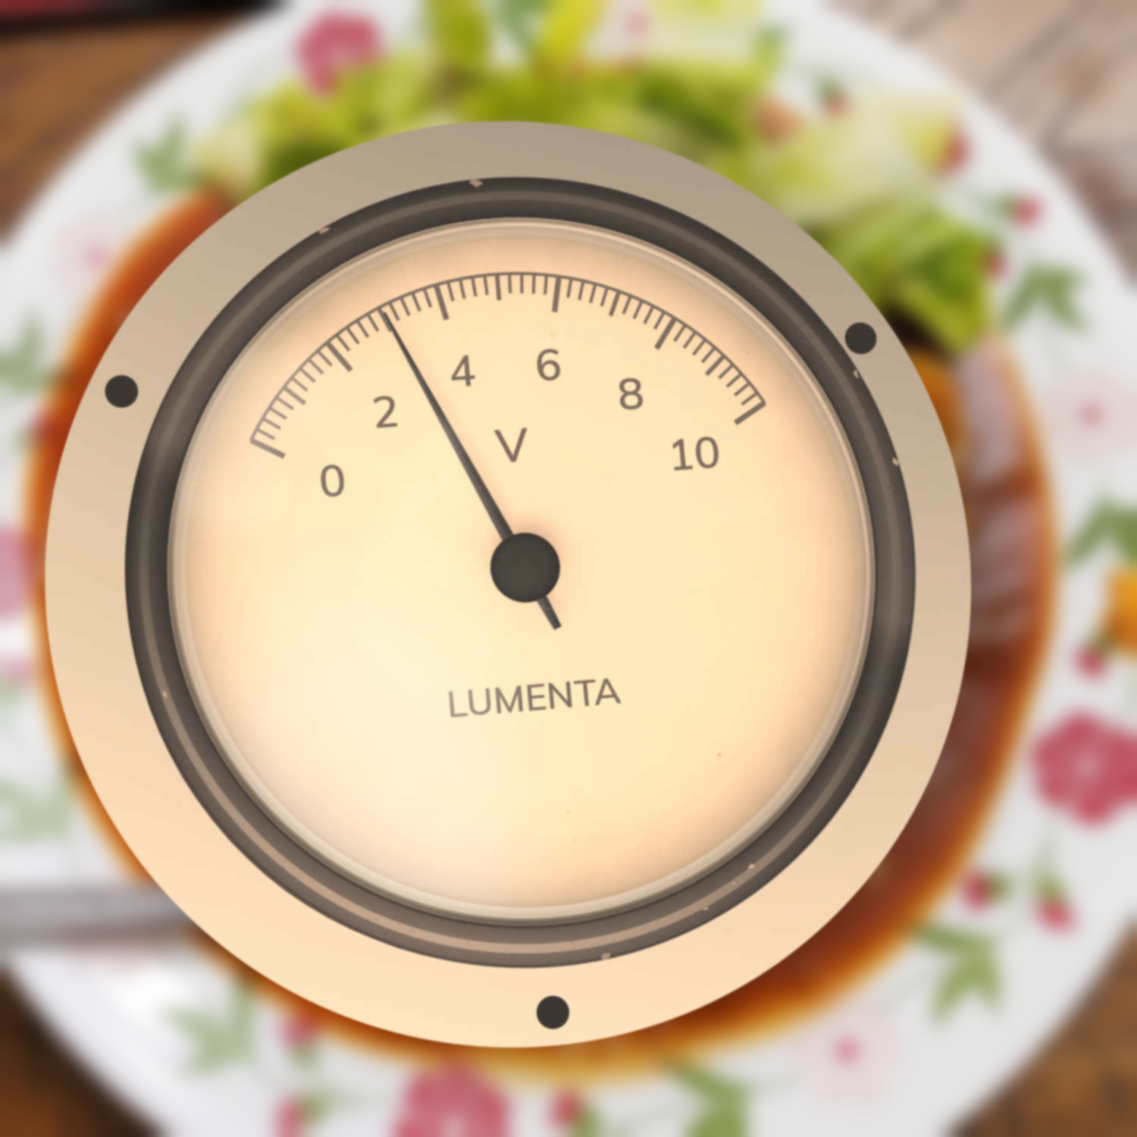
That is 3 V
